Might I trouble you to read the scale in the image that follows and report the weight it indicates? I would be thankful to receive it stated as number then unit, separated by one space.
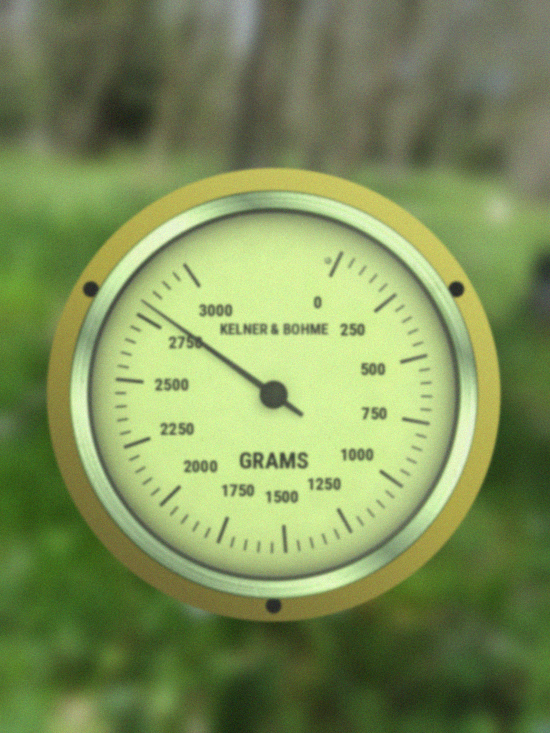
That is 2800 g
